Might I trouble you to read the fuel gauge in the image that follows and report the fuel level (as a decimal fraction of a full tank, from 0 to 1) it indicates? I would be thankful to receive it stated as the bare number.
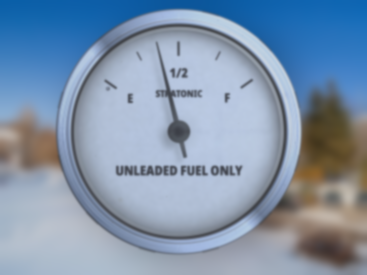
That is 0.375
